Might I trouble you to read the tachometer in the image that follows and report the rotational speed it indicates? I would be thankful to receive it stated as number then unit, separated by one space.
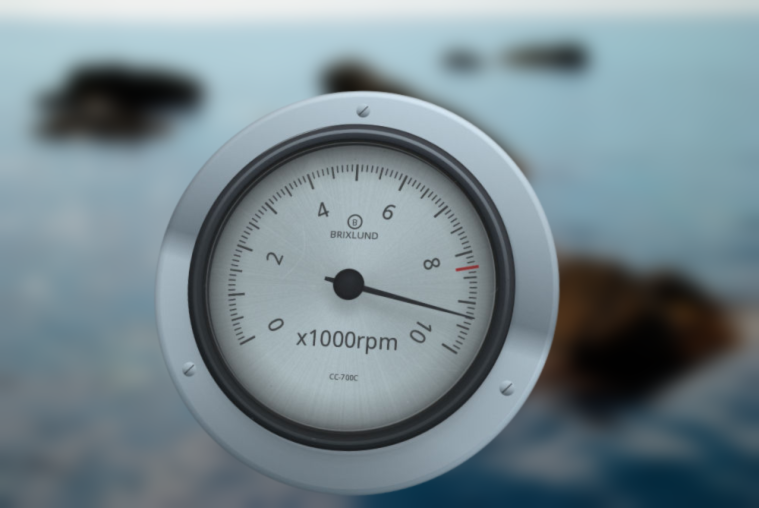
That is 9300 rpm
